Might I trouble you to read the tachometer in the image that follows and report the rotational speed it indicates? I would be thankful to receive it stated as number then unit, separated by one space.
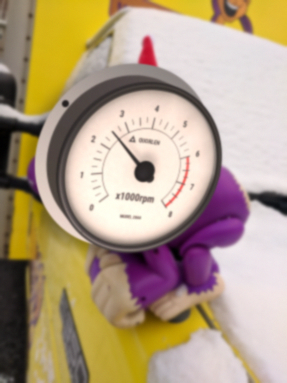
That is 2500 rpm
